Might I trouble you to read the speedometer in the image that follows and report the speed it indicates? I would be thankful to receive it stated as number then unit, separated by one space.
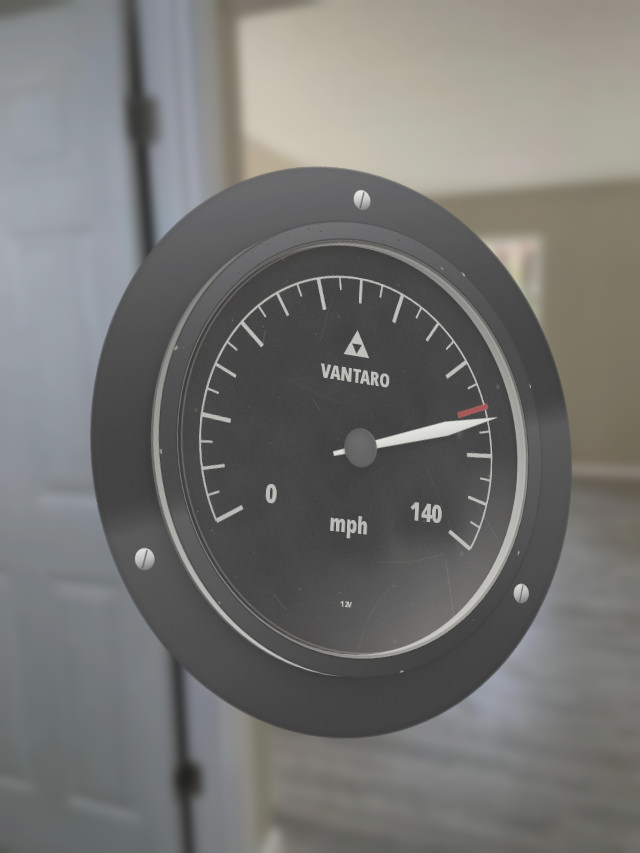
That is 112.5 mph
